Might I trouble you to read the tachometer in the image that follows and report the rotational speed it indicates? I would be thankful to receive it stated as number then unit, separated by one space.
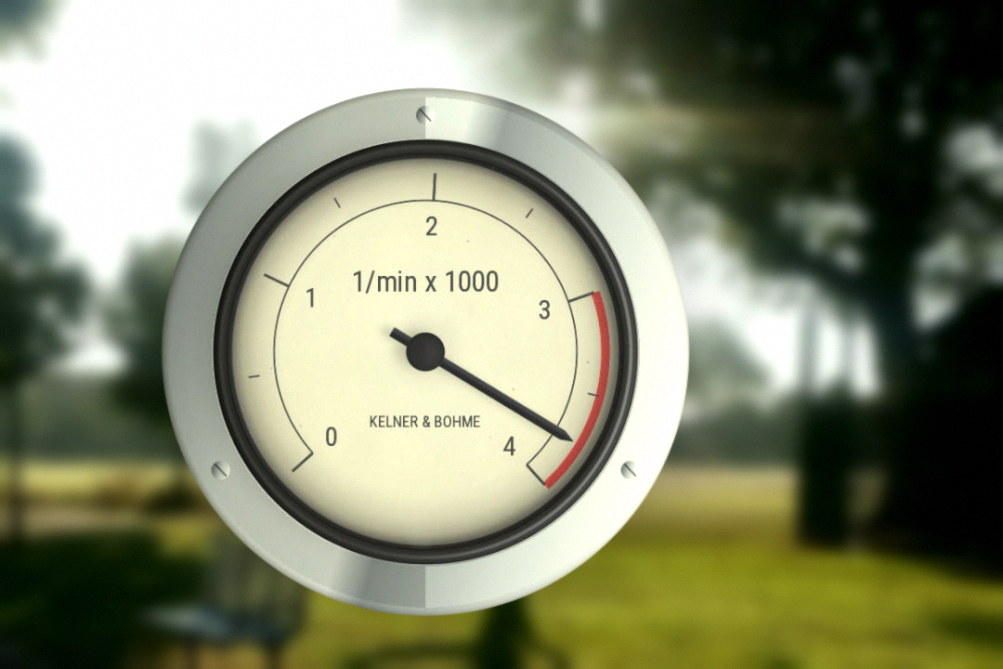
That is 3750 rpm
